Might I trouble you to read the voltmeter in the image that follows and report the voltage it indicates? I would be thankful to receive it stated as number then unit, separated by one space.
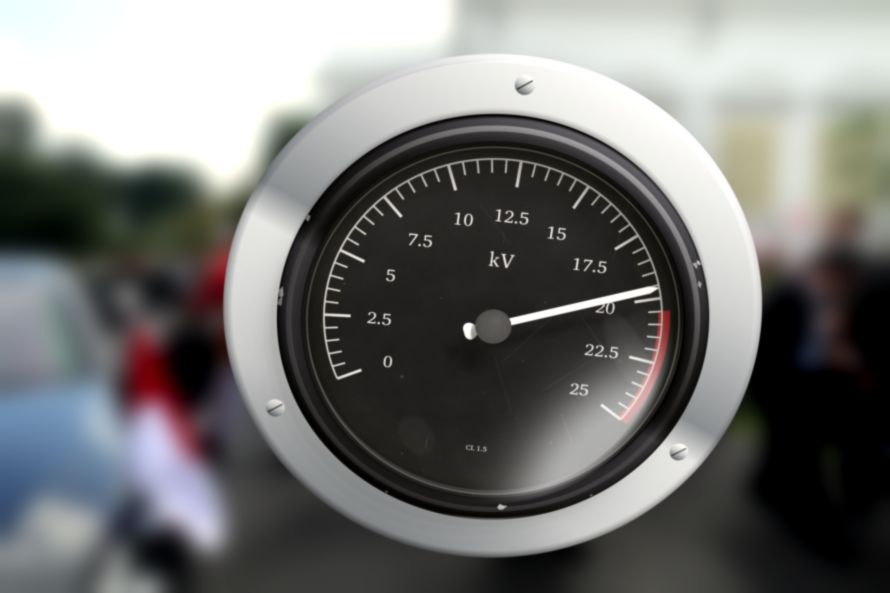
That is 19.5 kV
